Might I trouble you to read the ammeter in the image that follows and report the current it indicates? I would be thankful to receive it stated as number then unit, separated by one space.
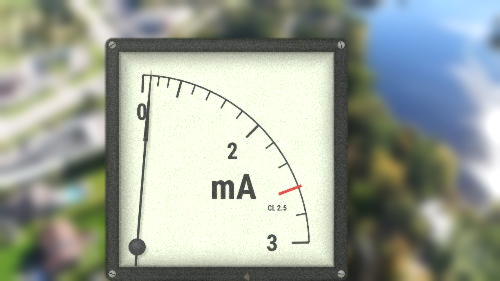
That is 0.4 mA
